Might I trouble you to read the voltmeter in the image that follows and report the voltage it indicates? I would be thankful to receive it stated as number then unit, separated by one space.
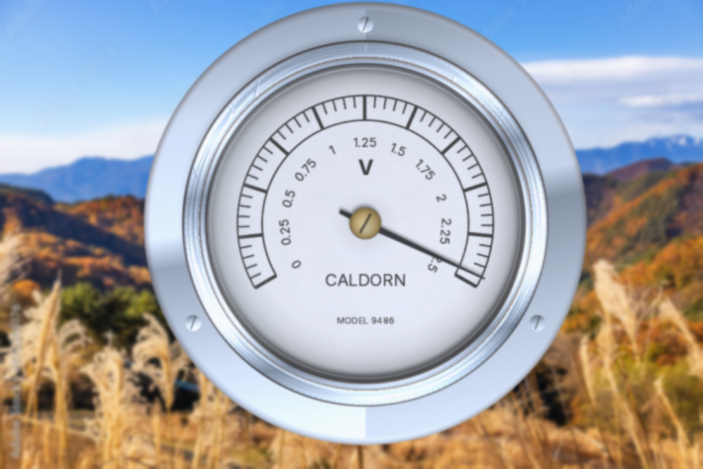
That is 2.45 V
